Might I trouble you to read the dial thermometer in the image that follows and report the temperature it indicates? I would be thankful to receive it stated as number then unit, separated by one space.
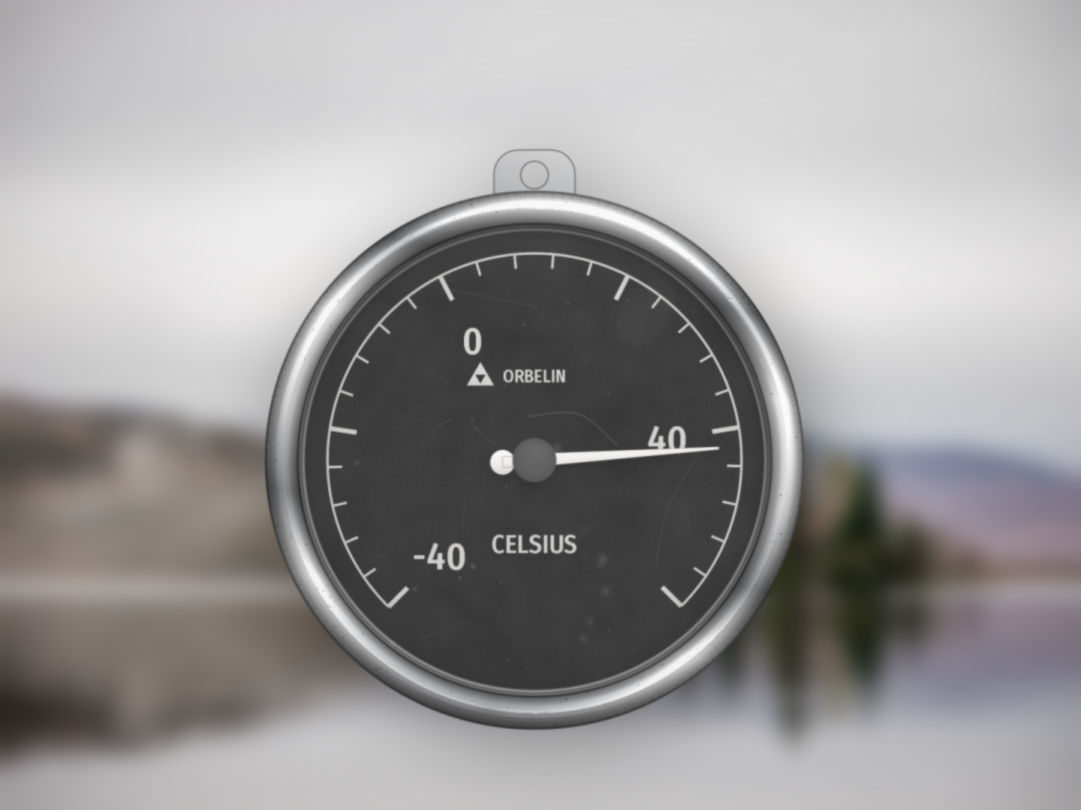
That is 42 °C
